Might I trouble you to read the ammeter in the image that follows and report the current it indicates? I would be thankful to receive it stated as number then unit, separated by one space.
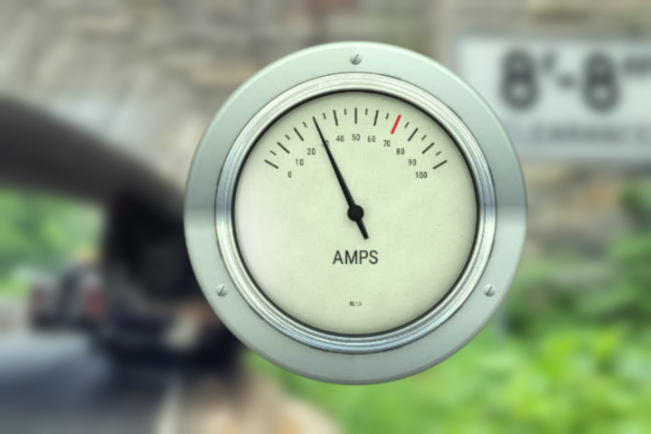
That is 30 A
